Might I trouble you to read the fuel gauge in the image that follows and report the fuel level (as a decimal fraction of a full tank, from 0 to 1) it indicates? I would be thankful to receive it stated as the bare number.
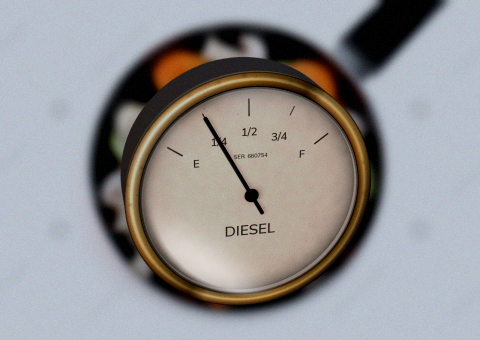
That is 0.25
